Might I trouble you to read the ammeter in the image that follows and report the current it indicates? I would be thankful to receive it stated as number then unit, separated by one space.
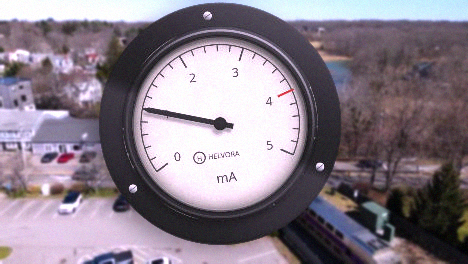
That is 1 mA
